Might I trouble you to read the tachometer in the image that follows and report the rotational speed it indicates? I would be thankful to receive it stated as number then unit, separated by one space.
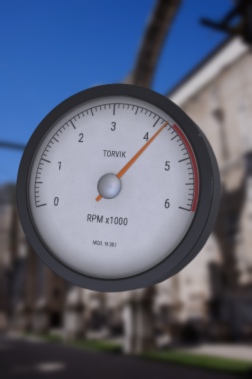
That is 4200 rpm
